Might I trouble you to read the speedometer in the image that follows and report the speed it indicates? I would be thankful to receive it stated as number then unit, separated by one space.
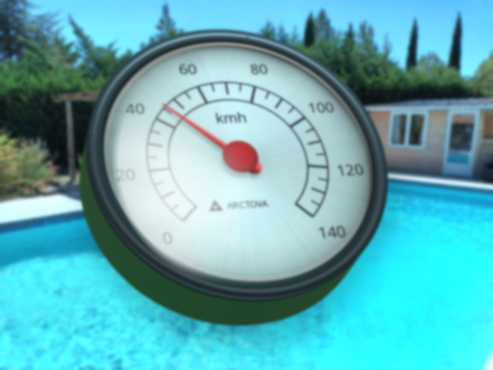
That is 45 km/h
